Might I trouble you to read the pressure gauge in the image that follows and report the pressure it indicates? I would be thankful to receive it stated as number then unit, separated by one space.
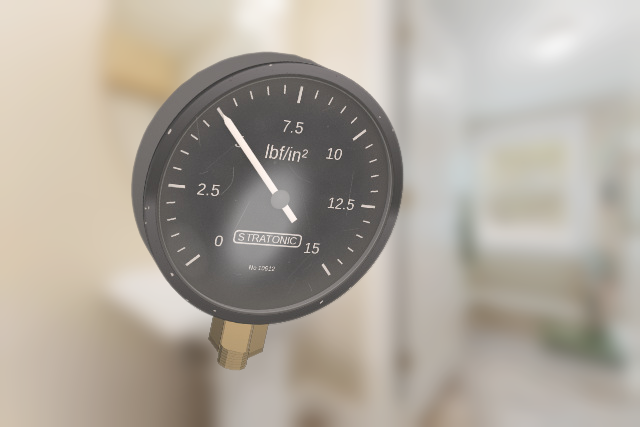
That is 5 psi
